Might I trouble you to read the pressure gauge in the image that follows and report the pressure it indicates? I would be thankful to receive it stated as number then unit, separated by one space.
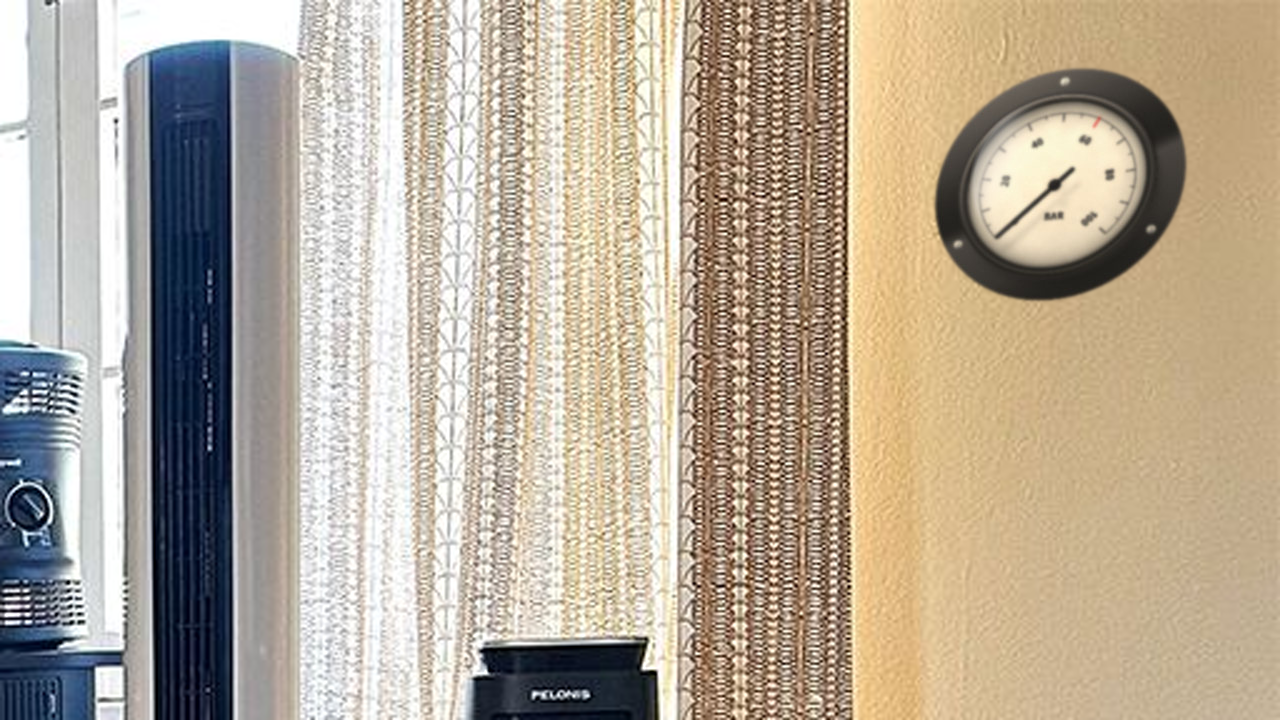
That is 0 bar
